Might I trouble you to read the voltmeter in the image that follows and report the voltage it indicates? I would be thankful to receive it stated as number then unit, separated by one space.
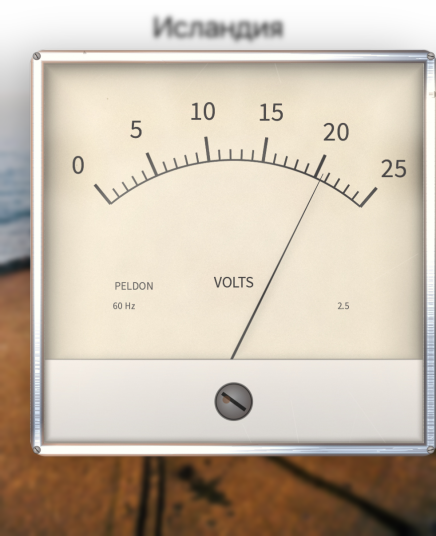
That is 20.5 V
